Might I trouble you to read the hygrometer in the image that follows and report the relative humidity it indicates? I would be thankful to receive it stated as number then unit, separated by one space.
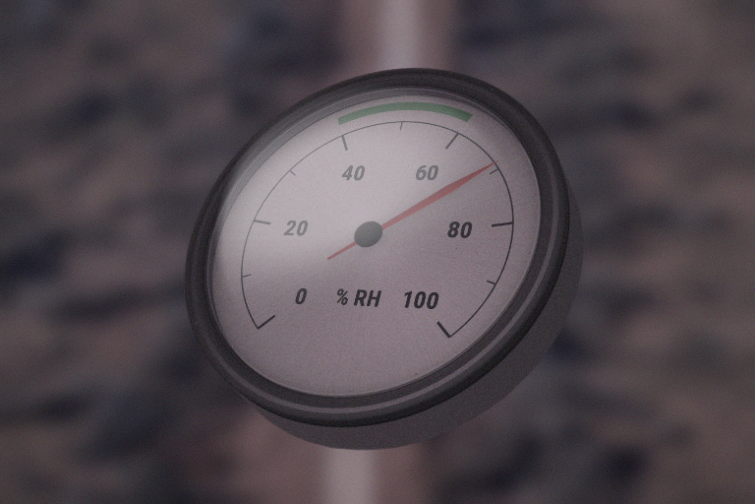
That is 70 %
